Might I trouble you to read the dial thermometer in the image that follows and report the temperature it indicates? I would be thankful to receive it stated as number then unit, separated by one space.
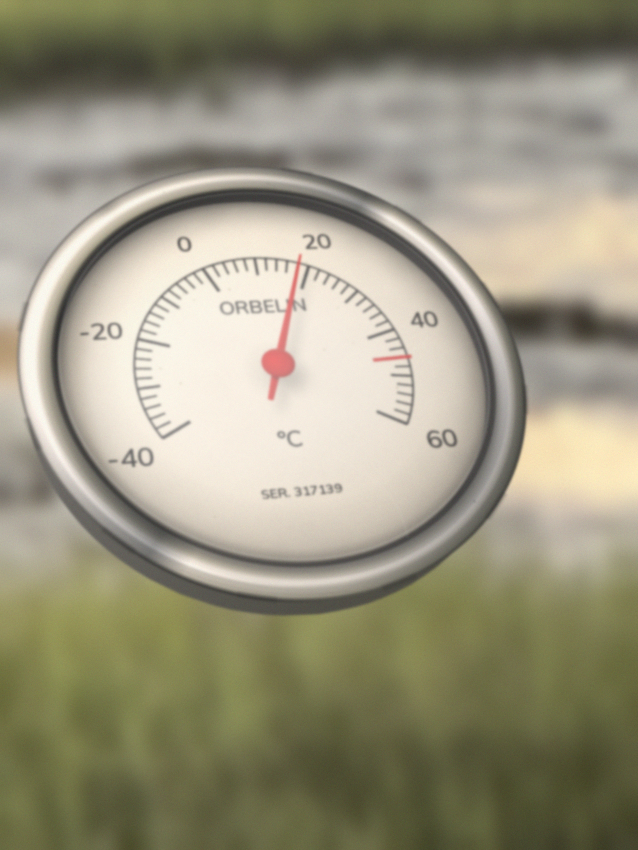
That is 18 °C
